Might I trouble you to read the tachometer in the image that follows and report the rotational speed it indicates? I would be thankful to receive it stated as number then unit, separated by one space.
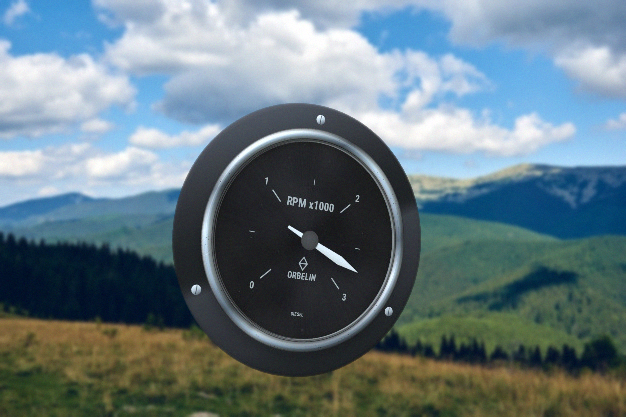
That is 2750 rpm
